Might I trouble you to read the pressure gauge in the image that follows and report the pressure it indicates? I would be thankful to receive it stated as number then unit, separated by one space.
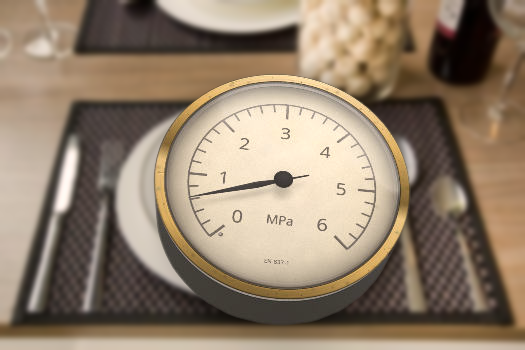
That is 0.6 MPa
